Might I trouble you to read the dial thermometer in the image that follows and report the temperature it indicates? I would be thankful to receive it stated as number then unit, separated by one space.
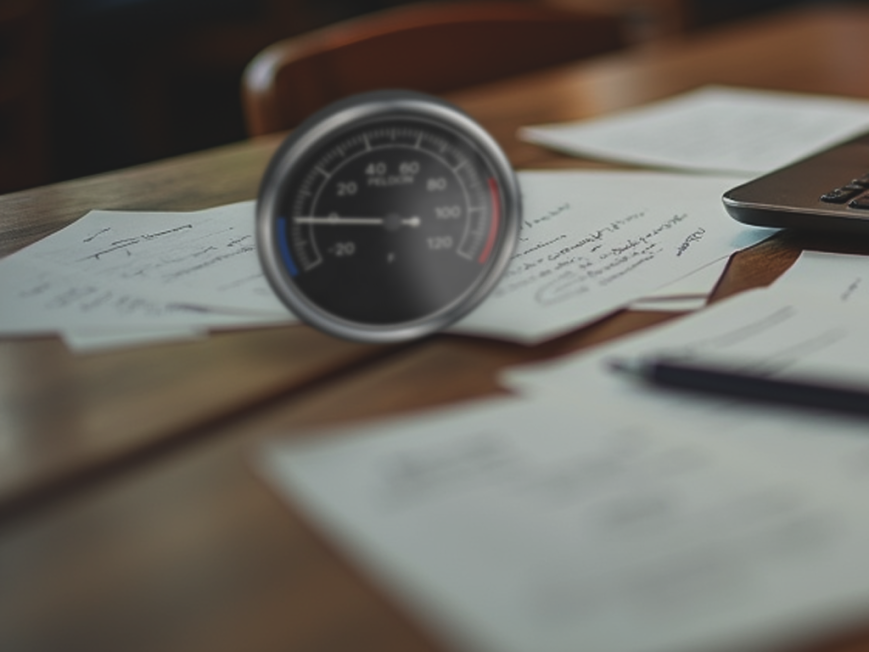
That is 0 °F
